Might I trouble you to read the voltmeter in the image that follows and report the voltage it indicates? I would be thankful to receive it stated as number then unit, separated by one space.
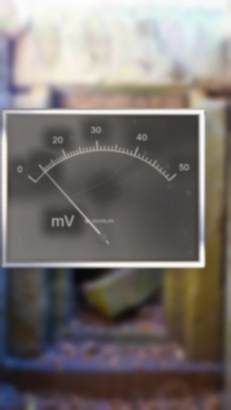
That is 10 mV
